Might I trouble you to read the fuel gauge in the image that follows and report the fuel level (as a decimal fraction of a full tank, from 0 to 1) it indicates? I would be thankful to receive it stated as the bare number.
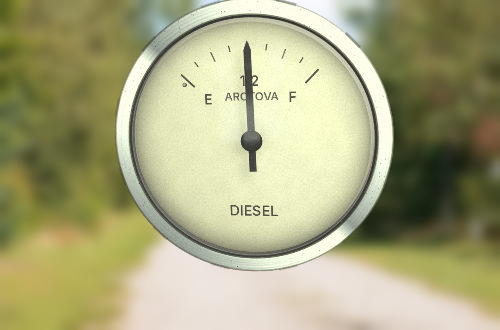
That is 0.5
